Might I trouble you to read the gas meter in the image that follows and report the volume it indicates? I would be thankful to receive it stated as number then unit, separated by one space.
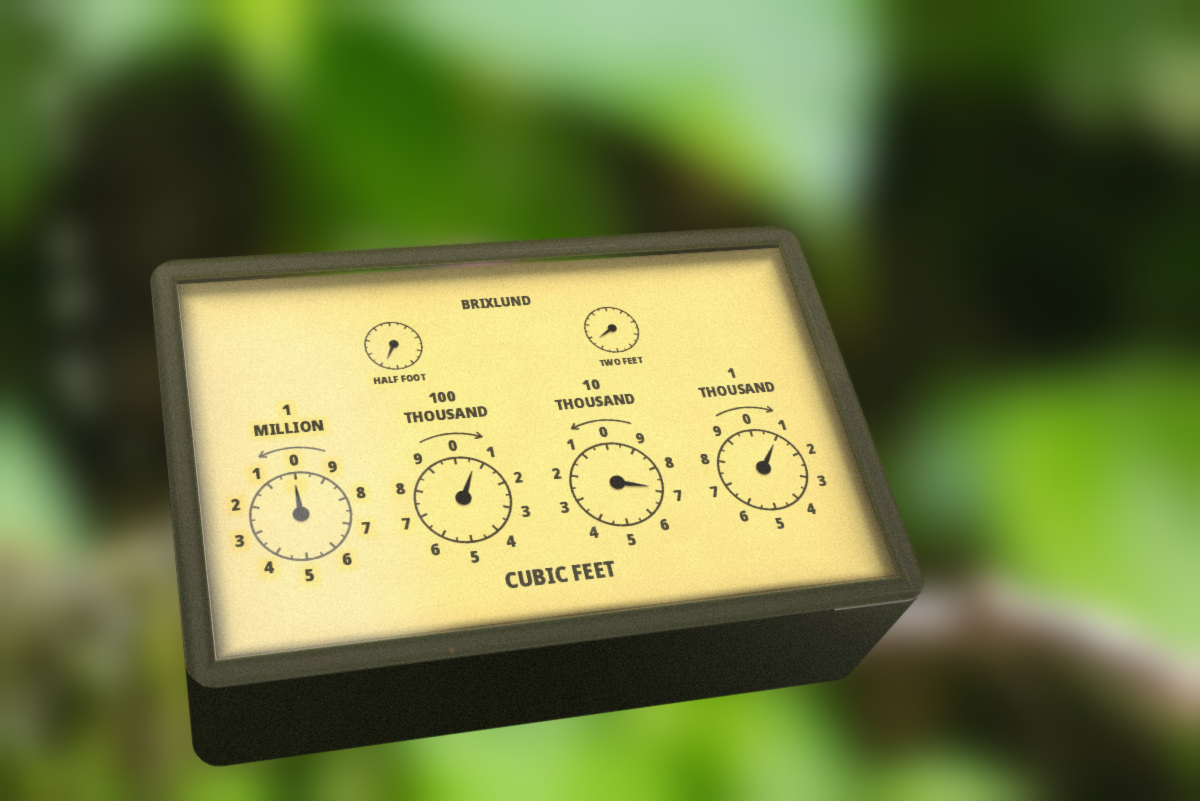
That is 7100 ft³
